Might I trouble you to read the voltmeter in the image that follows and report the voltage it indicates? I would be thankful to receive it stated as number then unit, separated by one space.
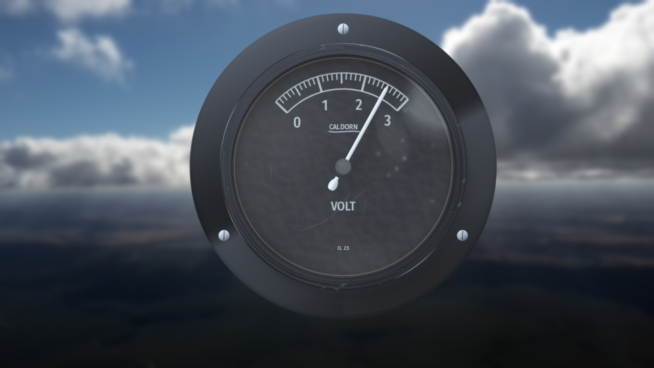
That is 2.5 V
